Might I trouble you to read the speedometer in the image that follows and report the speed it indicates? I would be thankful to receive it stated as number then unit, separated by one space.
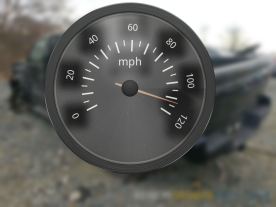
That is 112.5 mph
